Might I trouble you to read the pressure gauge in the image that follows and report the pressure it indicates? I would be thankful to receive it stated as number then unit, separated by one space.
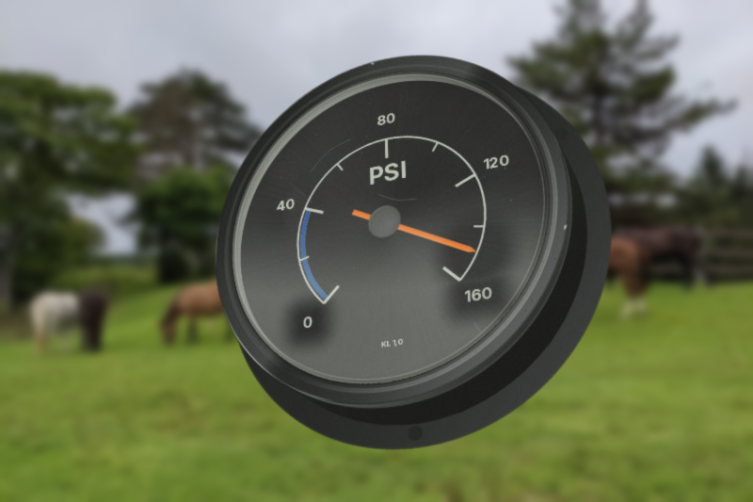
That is 150 psi
